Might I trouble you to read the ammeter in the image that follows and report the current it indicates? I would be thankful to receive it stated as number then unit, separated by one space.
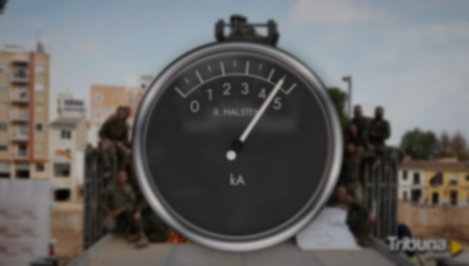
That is 4.5 kA
